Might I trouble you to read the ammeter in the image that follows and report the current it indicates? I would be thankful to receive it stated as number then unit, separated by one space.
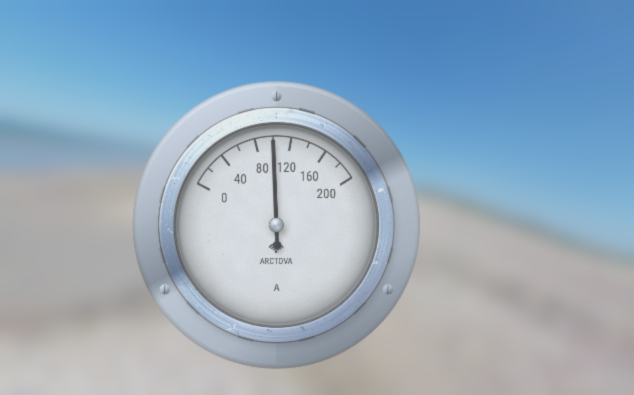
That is 100 A
